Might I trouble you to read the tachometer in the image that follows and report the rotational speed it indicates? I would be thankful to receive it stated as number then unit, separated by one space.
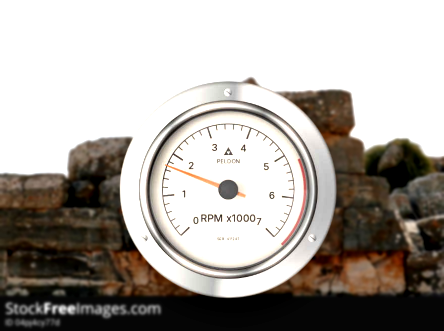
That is 1700 rpm
